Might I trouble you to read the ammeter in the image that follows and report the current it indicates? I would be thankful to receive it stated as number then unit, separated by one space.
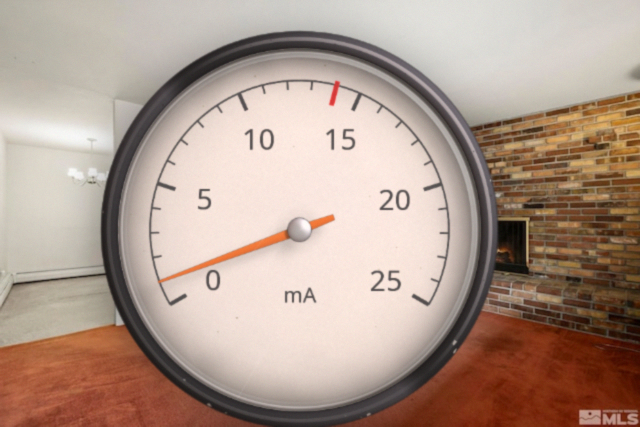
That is 1 mA
